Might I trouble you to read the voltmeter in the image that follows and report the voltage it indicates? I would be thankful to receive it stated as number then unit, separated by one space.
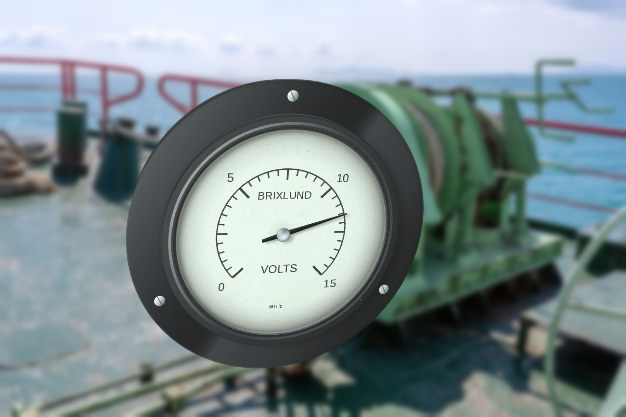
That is 11.5 V
